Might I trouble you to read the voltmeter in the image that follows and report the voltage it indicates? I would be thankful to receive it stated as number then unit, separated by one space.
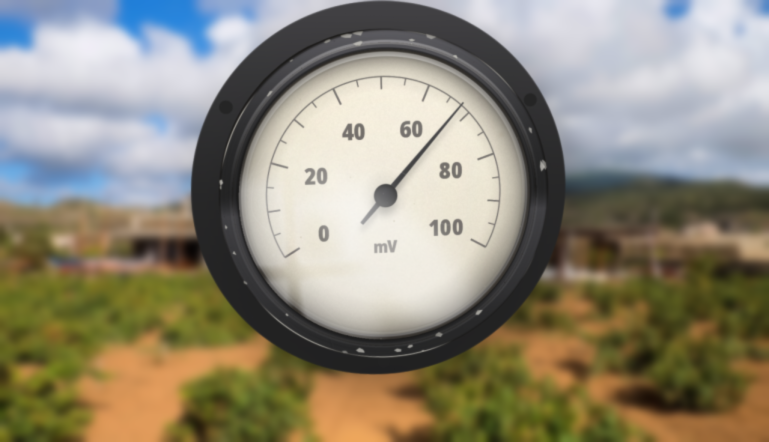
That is 67.5 mV
